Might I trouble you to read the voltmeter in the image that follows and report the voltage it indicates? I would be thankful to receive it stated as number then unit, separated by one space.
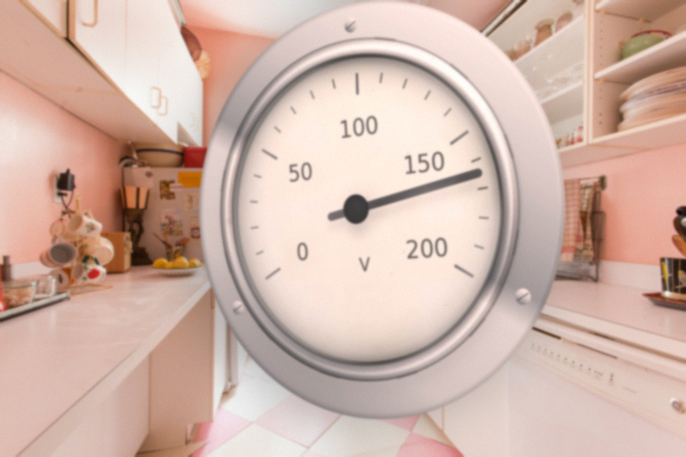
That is 165 V
